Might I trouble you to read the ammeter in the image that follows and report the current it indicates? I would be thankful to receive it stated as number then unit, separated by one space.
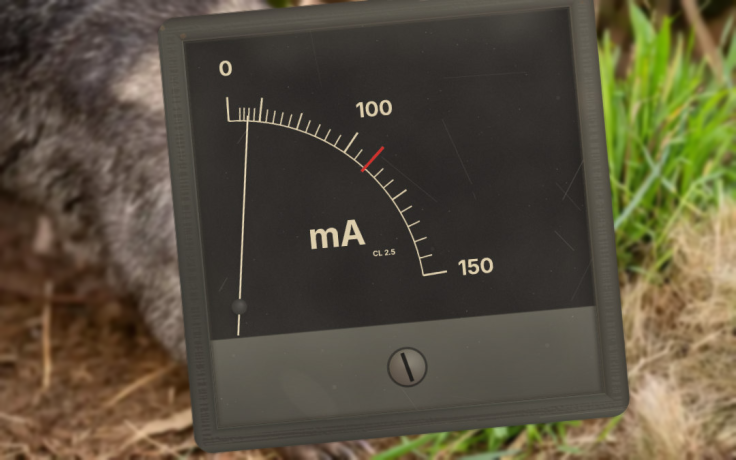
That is 40 mA
